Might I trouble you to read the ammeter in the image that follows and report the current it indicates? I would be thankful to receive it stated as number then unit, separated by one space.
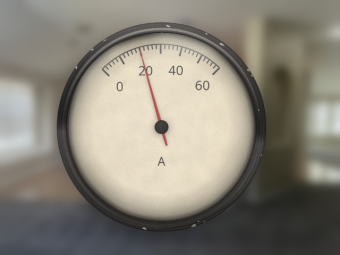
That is 20 A
